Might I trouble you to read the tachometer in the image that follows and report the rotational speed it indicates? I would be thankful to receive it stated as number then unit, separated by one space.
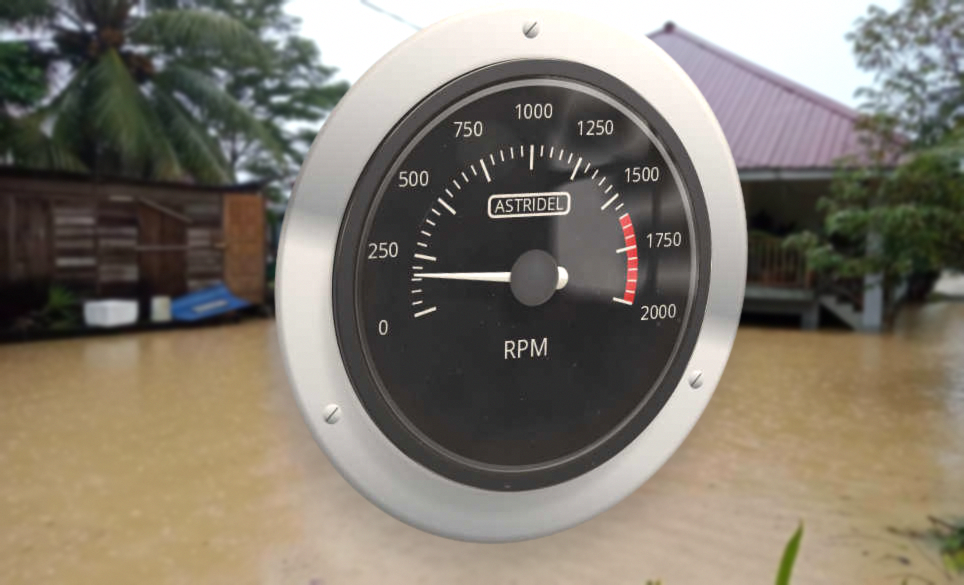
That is 175 rpm
